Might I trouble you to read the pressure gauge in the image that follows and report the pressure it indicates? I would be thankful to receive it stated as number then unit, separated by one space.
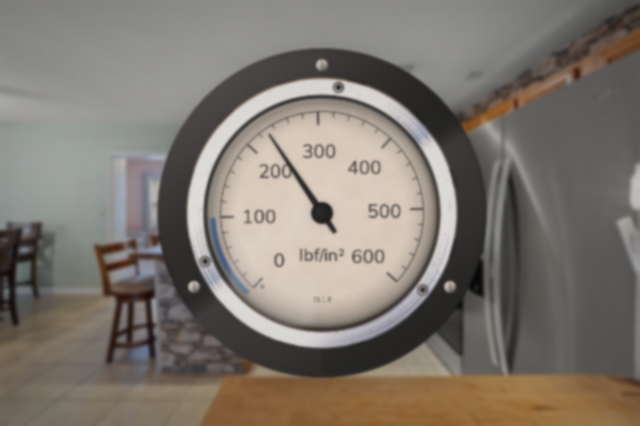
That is 230 psi
